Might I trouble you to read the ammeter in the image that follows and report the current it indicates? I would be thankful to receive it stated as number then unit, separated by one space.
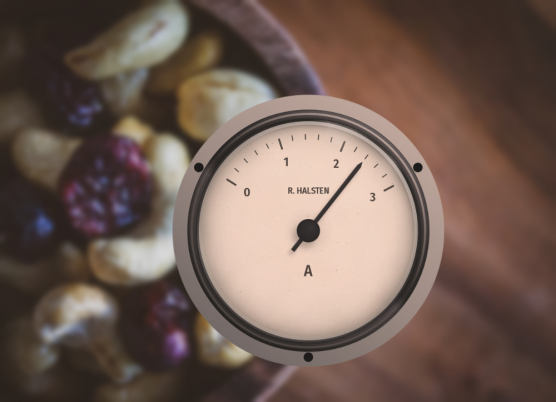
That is 2.4 A
